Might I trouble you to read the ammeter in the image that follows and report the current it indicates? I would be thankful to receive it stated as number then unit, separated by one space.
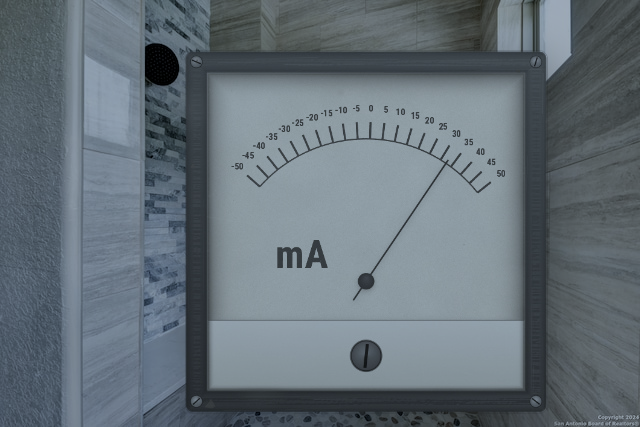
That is 32.5 mA
